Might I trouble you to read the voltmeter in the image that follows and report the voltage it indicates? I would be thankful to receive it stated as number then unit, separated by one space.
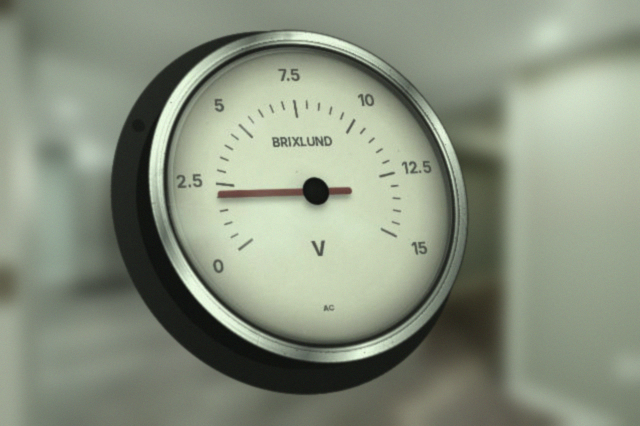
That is 2 V
